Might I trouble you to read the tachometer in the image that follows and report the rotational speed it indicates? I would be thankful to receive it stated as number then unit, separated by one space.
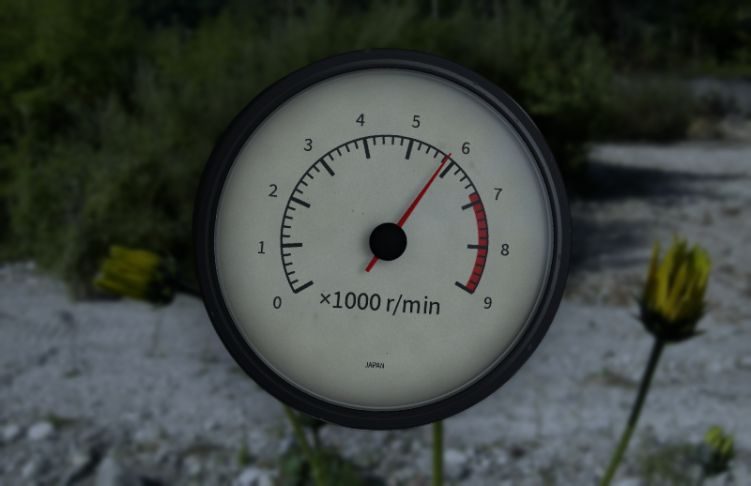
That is 5800 rpm
